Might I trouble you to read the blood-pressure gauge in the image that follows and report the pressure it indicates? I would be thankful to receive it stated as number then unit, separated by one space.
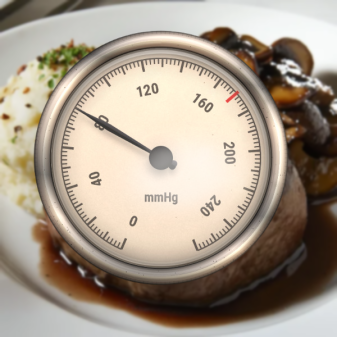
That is 80 mmHg
